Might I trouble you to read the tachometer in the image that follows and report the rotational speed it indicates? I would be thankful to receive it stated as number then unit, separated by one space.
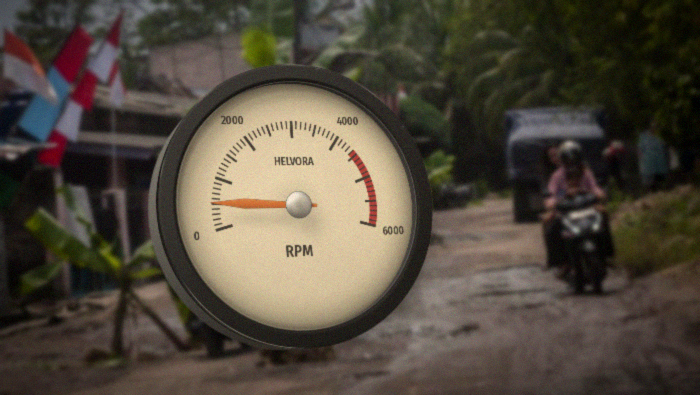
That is 500 rpm
